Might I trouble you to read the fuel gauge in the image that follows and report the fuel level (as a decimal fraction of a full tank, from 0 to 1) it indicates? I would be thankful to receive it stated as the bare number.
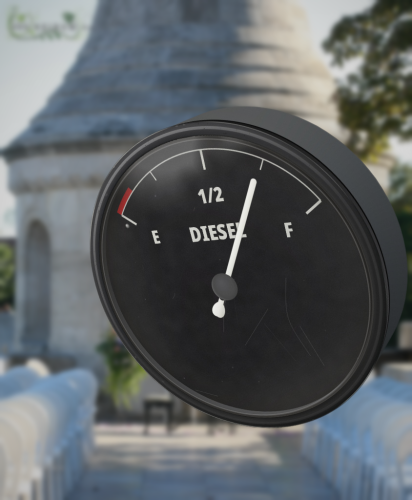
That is 0.75
